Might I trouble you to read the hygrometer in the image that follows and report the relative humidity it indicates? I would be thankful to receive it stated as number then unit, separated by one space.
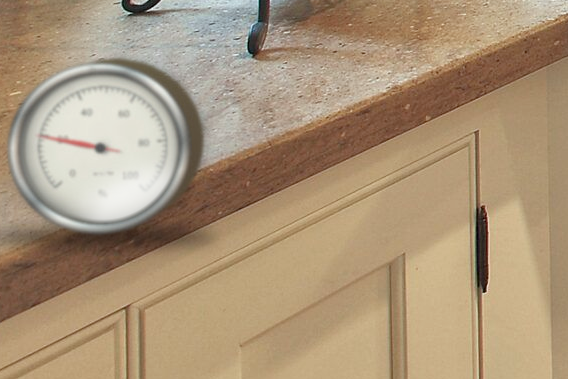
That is 20 %
